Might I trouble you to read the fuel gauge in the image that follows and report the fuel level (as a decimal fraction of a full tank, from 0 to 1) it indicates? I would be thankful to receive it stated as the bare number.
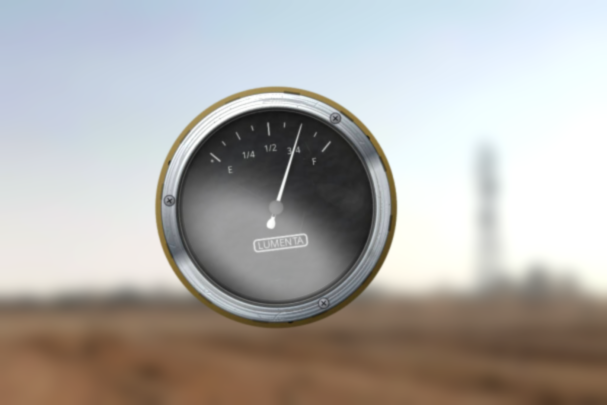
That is 0.75
